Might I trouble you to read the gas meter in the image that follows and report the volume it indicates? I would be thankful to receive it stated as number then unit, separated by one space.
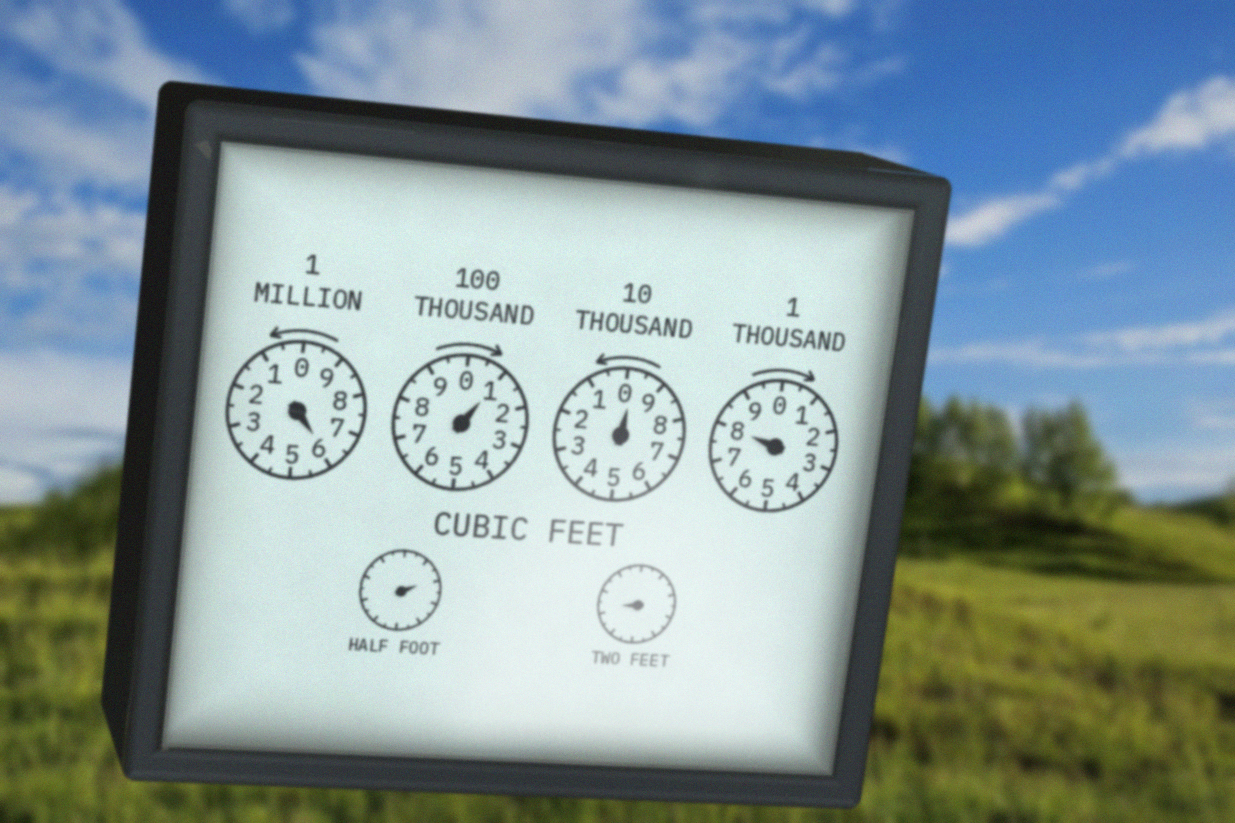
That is 609800 ft³
